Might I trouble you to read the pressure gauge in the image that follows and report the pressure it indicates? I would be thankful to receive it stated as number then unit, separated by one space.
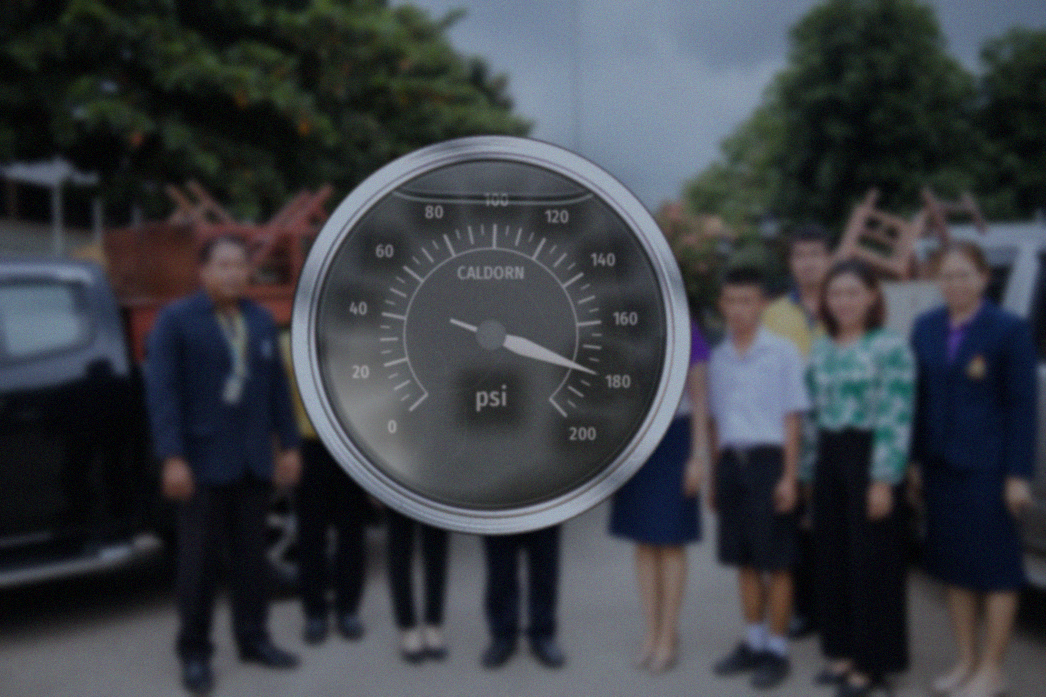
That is 180 psi
